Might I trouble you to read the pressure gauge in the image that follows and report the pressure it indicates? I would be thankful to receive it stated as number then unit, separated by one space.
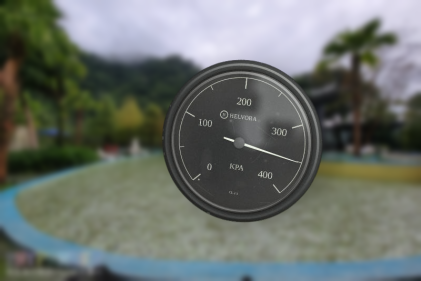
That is 350 kPa
